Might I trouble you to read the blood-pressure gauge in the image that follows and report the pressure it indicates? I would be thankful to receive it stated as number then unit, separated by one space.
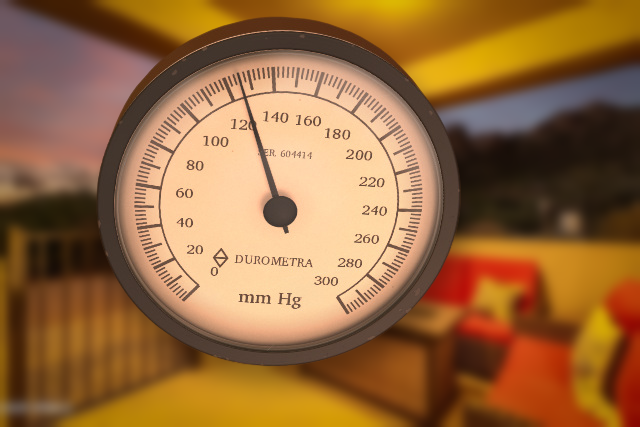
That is 126 mmHg
